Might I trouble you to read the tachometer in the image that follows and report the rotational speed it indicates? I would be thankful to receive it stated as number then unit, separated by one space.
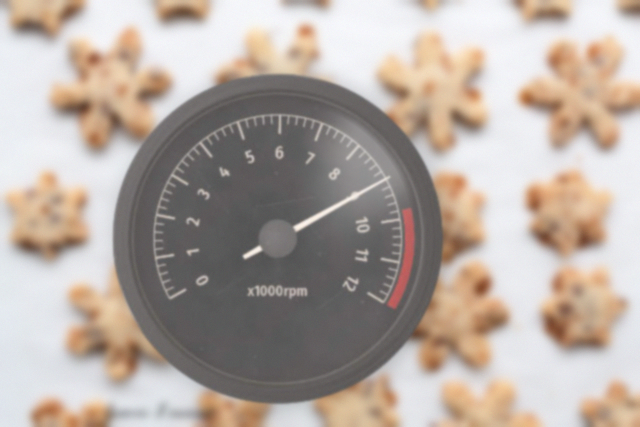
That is 9000 rpm
